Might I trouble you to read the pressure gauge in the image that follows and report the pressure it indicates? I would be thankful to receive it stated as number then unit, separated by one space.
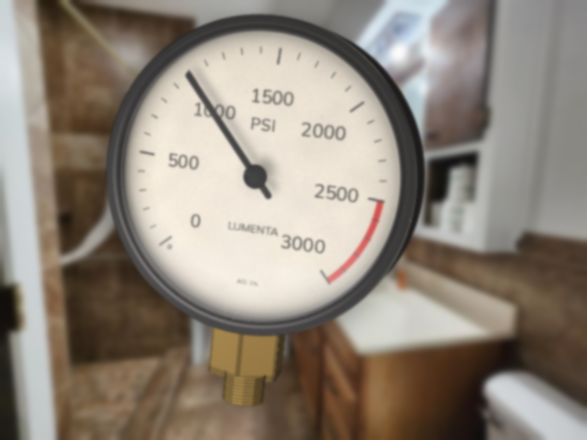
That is 1000 psi
